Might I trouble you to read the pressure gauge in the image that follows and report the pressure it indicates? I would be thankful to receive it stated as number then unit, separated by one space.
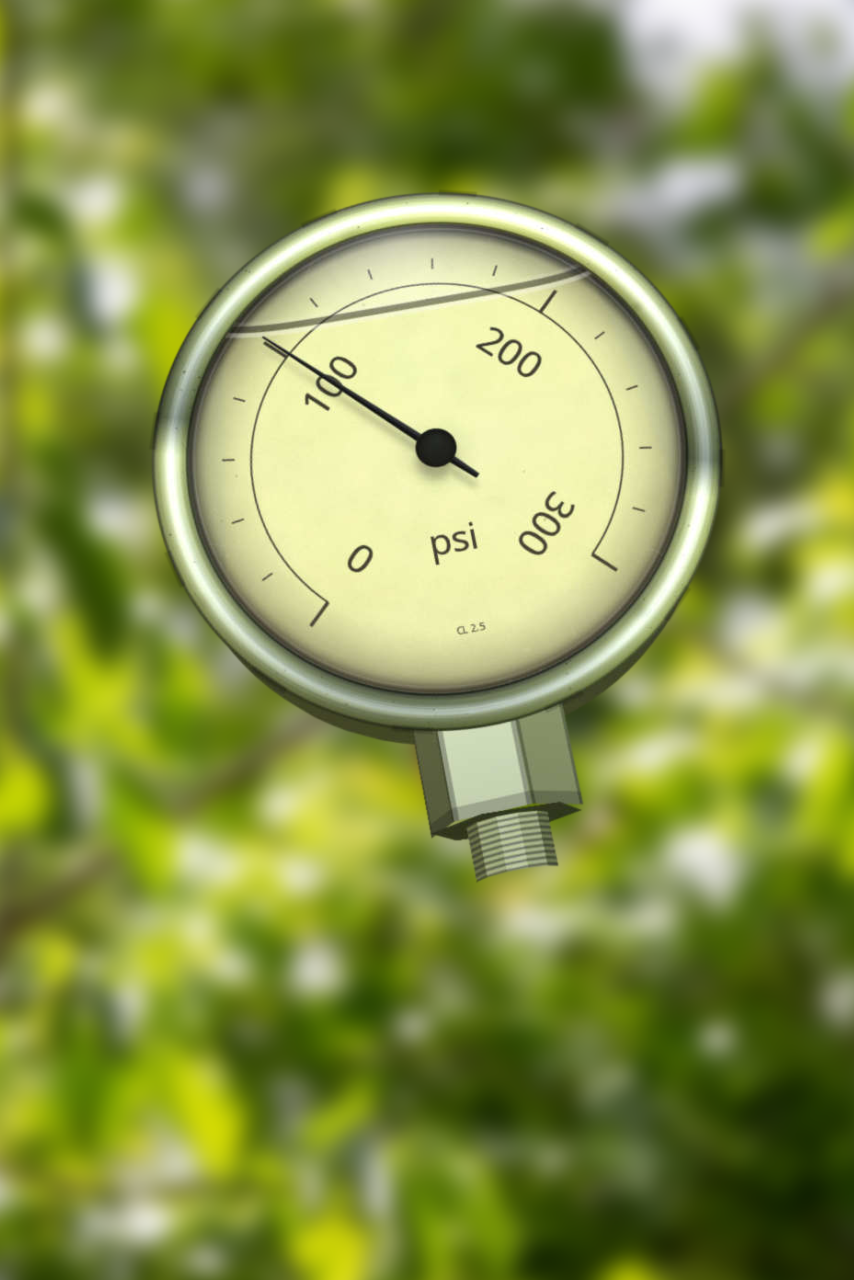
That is 100 psi
